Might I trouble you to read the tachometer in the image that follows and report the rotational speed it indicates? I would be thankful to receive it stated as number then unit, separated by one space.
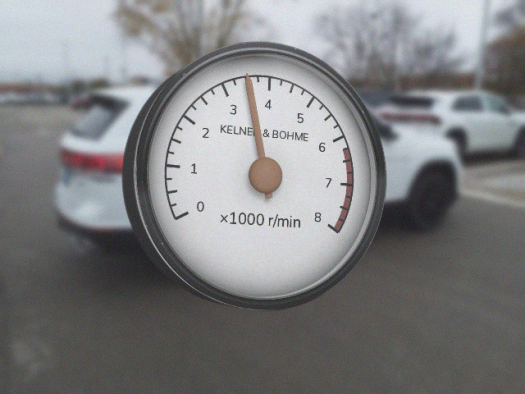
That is 3500 rpm
